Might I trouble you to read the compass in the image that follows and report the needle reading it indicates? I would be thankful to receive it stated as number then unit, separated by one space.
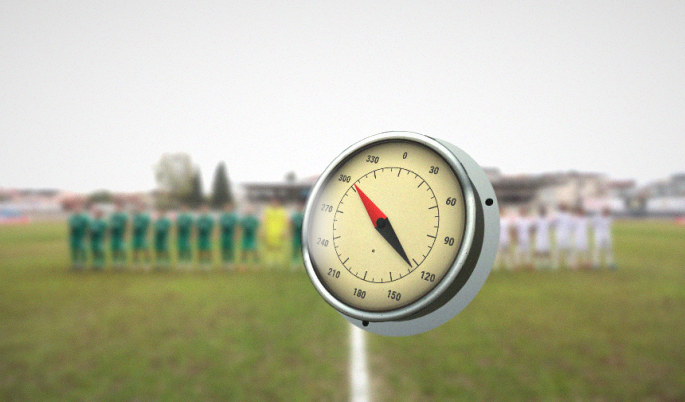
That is 305 °
